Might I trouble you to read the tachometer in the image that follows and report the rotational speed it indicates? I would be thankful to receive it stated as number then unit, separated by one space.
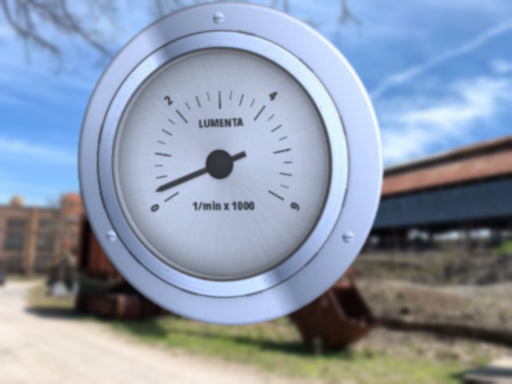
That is 250 rpm
